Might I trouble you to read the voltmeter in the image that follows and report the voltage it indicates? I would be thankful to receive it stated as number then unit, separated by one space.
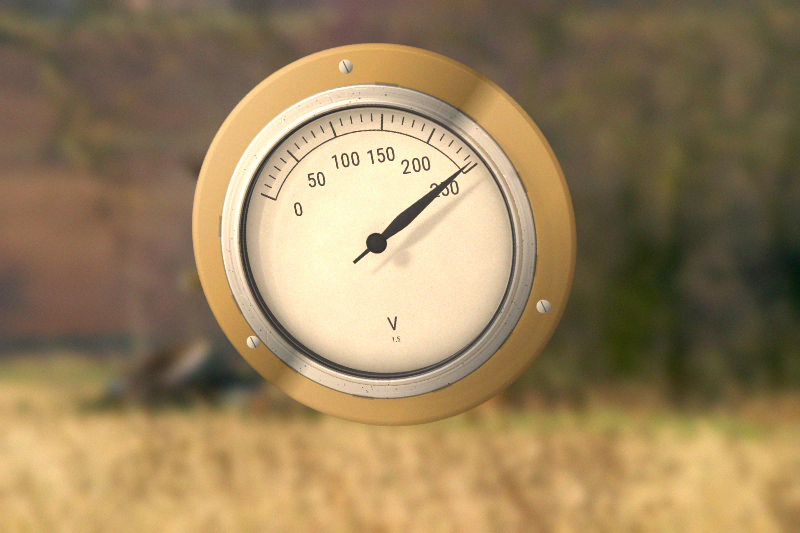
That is 245 V
